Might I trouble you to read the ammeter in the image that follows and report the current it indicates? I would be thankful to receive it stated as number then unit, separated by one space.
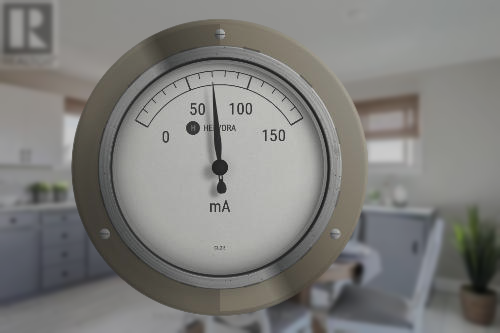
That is 70 mA
